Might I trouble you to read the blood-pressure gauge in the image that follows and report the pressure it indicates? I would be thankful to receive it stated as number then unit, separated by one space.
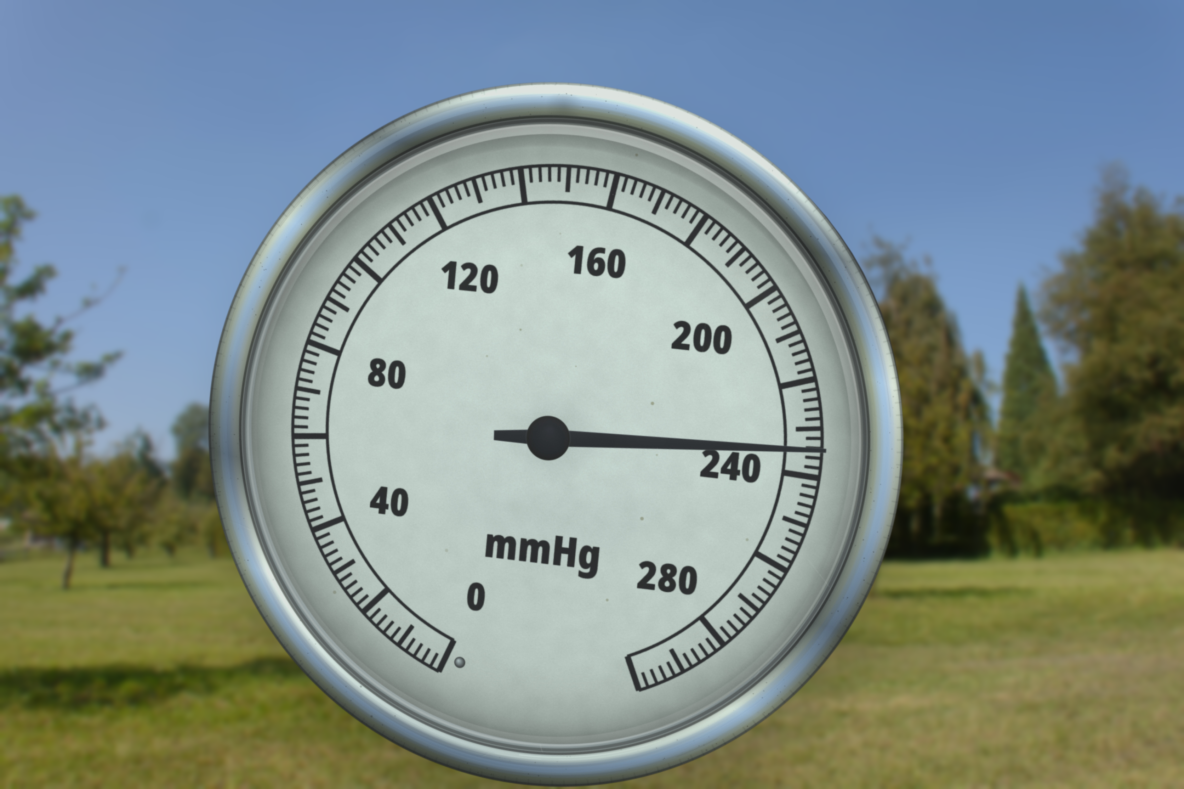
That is 234 mmHg
